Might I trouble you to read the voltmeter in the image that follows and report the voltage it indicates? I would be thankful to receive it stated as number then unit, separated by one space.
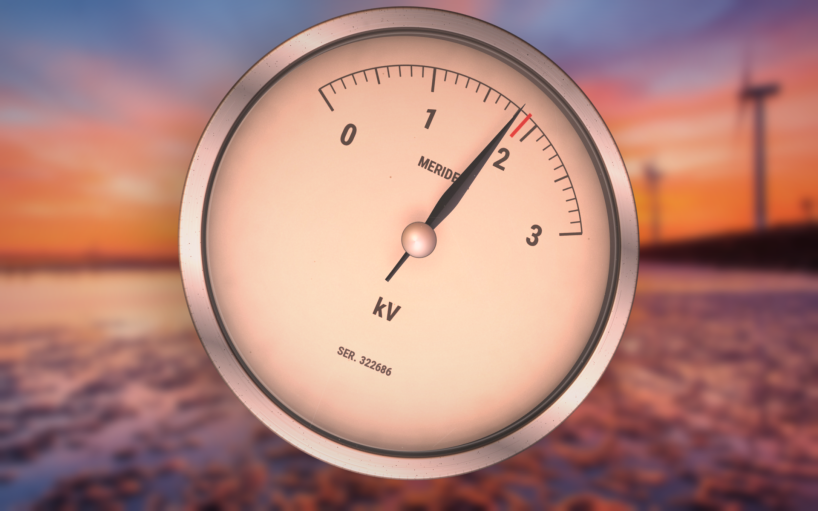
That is 1.8 kV
